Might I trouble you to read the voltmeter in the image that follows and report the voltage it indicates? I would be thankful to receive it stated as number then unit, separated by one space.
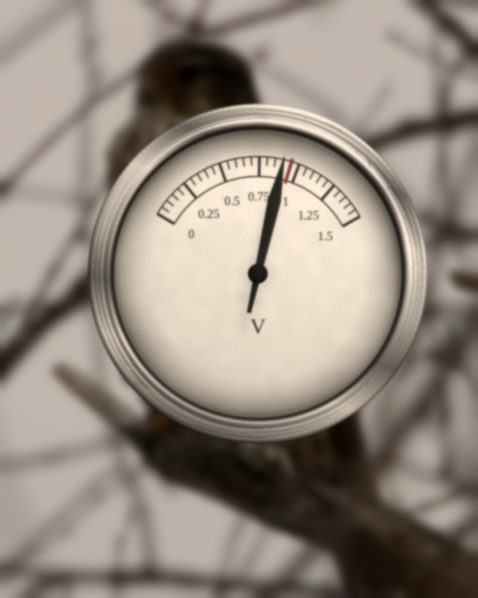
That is 0.9 V
